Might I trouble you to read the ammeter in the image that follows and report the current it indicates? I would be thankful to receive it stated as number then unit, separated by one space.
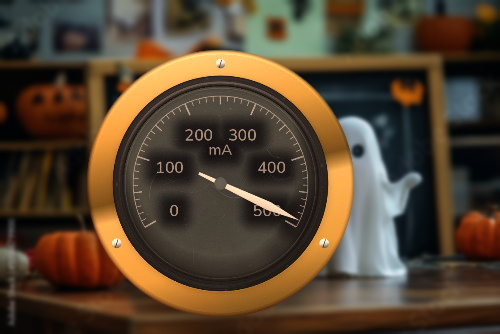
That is 490 mA
